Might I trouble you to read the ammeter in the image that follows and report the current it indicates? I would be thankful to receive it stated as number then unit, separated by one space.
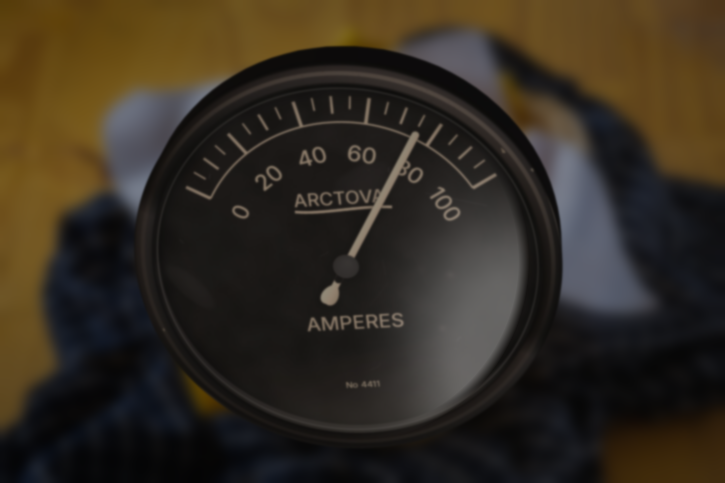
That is 75 A
